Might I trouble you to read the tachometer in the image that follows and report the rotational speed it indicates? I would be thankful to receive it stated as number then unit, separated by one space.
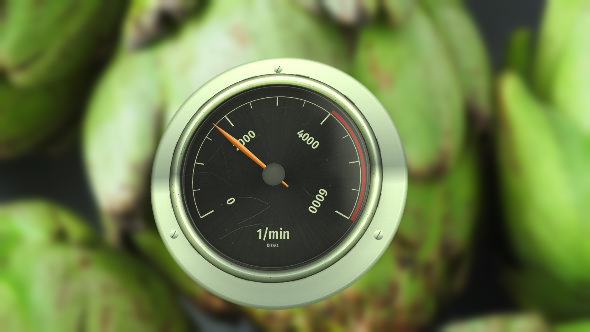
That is 1750 rpm
